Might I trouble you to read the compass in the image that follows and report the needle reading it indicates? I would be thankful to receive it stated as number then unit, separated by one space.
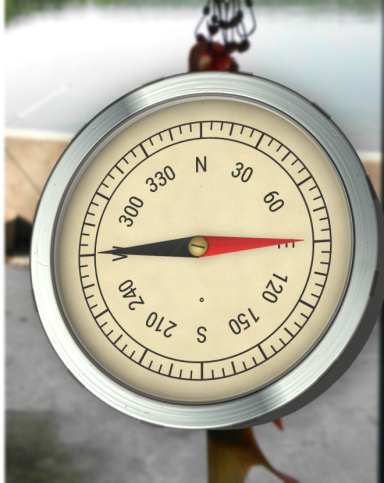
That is 90 °
